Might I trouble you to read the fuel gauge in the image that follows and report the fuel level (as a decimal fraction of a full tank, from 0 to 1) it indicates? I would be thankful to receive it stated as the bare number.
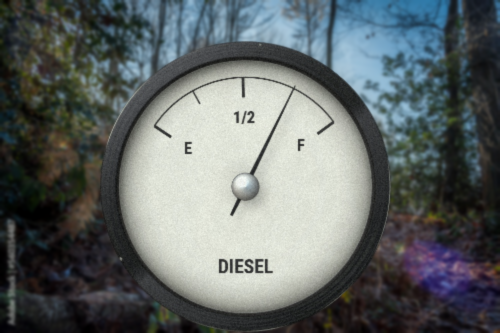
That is 0.75
